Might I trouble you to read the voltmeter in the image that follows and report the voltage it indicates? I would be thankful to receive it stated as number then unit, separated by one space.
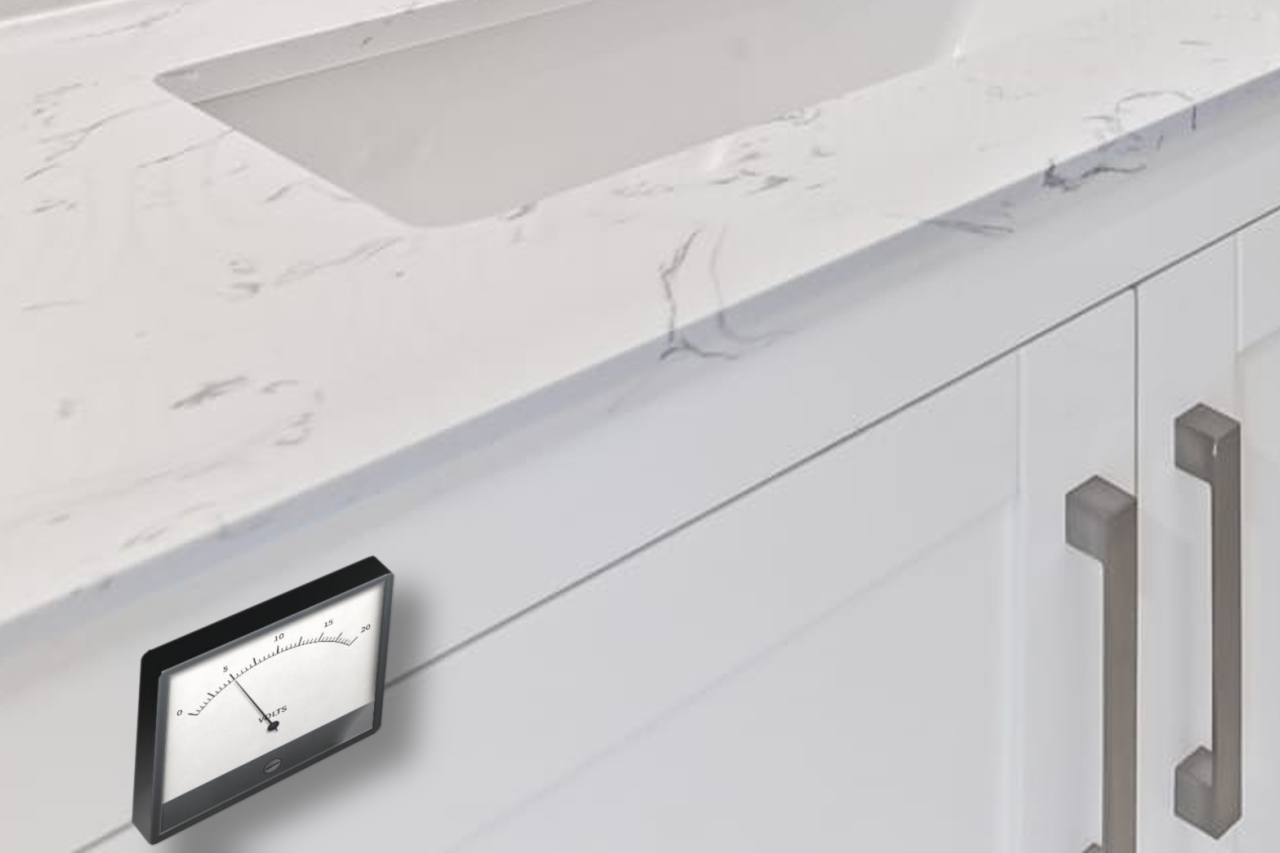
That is 5 V
